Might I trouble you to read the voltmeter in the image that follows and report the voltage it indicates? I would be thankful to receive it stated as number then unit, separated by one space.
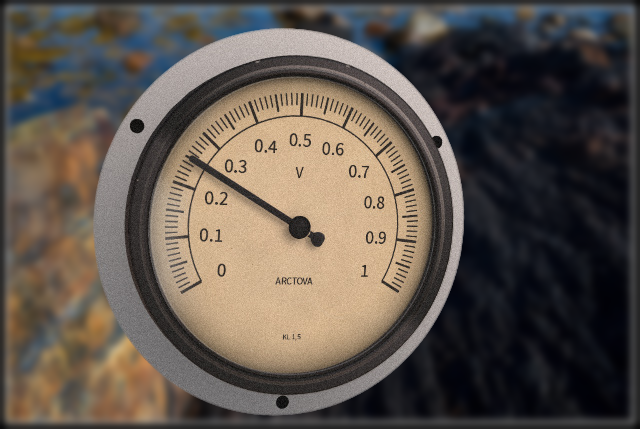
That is 0.25 V
